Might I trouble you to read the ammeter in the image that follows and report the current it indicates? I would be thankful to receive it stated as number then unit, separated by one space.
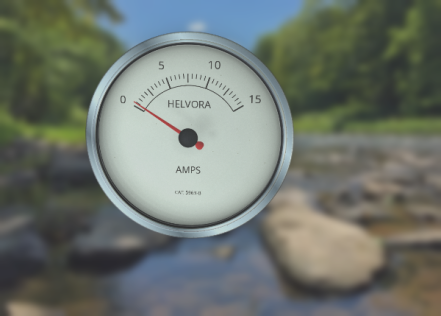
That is 0.5 A
